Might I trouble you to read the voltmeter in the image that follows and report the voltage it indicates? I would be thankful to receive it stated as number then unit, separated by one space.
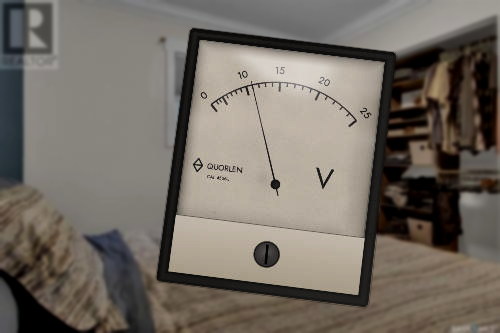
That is 11 V
